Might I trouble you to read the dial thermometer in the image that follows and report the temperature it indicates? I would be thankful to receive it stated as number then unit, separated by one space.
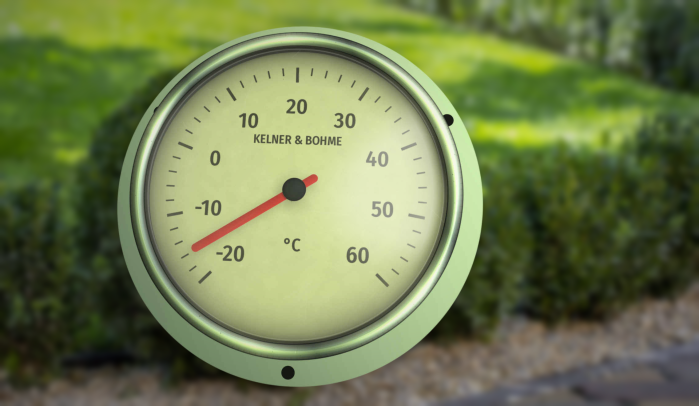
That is -16 °C
